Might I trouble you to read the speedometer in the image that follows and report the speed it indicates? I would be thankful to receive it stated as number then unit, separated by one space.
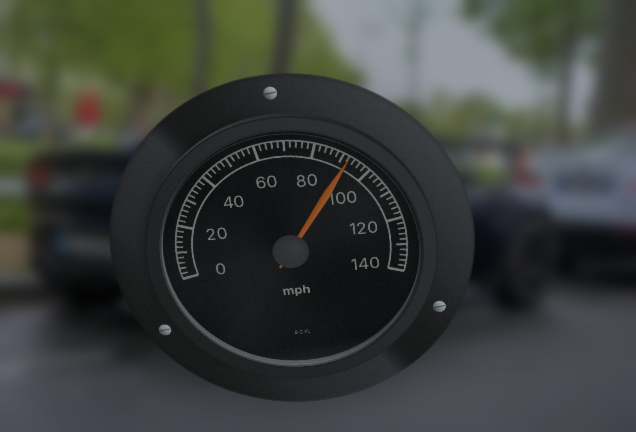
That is 92 mph
